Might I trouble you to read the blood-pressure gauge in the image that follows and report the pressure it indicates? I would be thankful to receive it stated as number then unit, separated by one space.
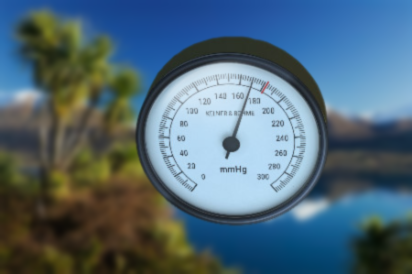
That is 170 mmHg
